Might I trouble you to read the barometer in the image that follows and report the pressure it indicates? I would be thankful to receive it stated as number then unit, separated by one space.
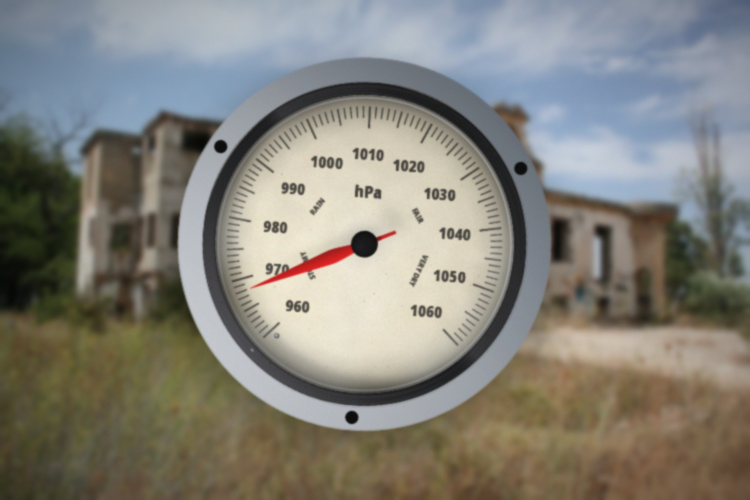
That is 968 hPa
